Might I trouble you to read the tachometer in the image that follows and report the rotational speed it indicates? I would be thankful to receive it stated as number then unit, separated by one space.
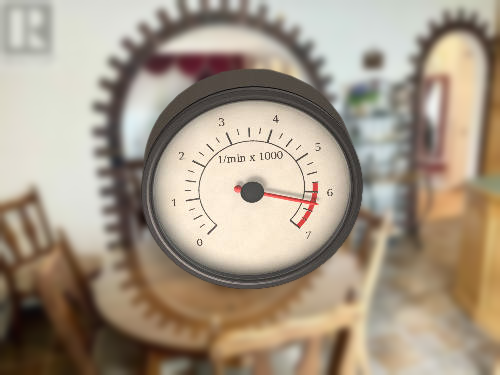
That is 6250 rpm
